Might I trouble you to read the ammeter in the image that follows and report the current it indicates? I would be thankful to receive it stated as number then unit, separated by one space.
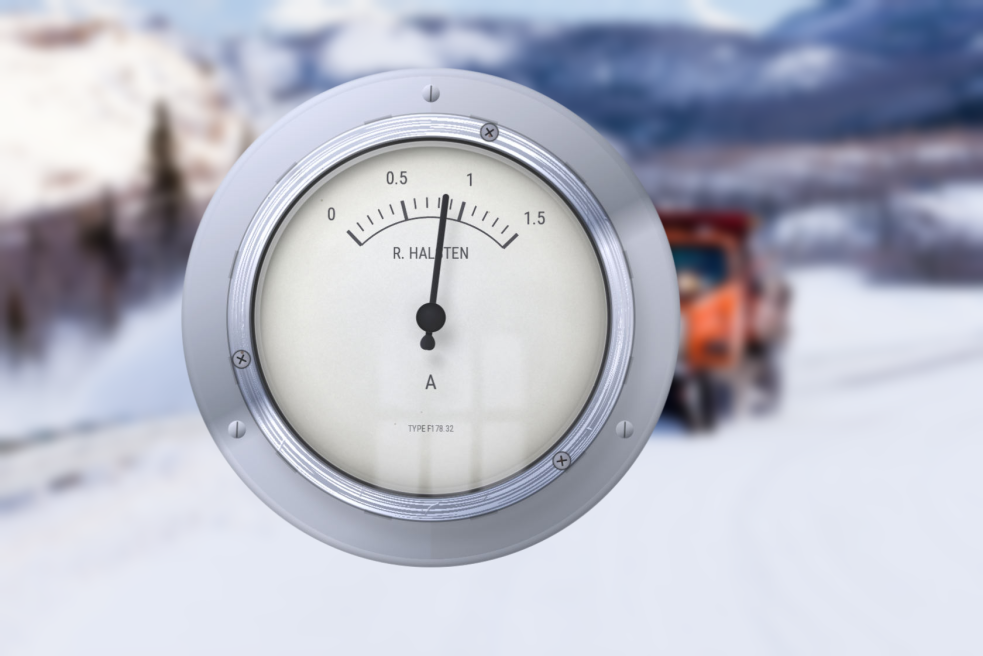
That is 0.85 A
